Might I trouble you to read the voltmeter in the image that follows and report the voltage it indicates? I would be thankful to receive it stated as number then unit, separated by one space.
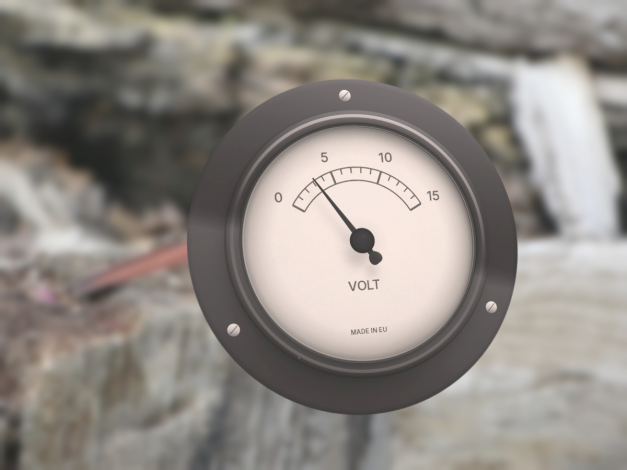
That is 3 V
